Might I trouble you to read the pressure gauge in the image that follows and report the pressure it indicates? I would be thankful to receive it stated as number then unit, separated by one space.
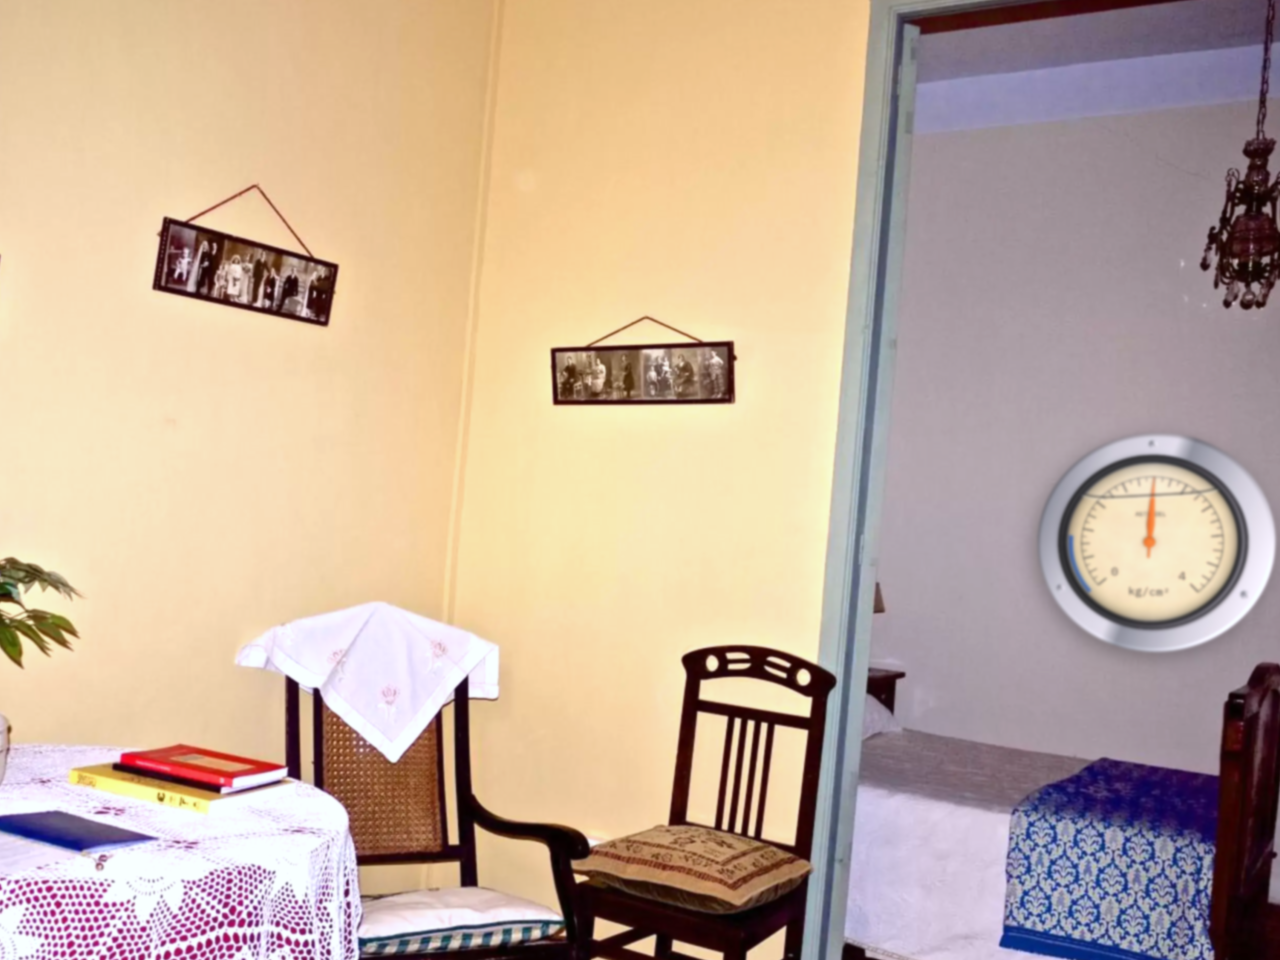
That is 2 kg/cm²
